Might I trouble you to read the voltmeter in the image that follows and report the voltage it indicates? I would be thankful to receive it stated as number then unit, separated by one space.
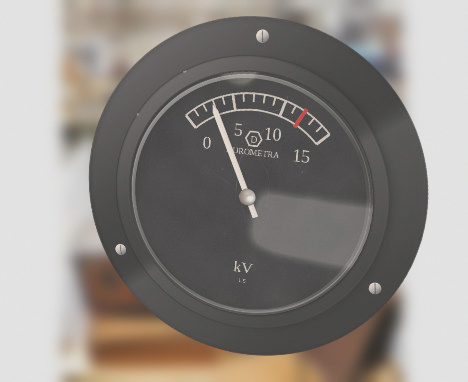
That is 3 kV
